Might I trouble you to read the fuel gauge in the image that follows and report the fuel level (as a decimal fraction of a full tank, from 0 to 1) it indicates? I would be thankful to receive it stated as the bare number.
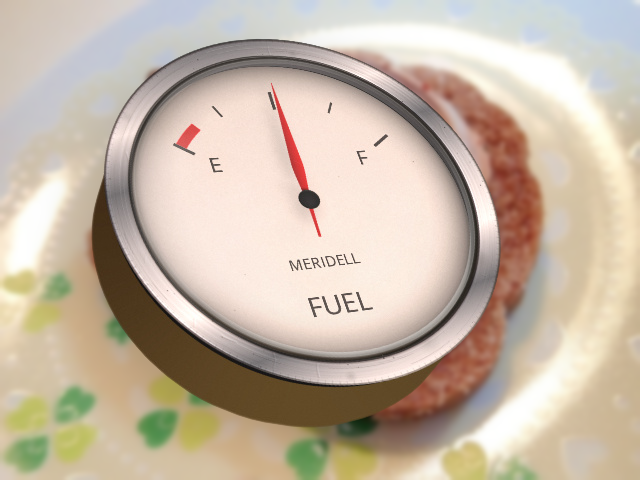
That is 0.5
